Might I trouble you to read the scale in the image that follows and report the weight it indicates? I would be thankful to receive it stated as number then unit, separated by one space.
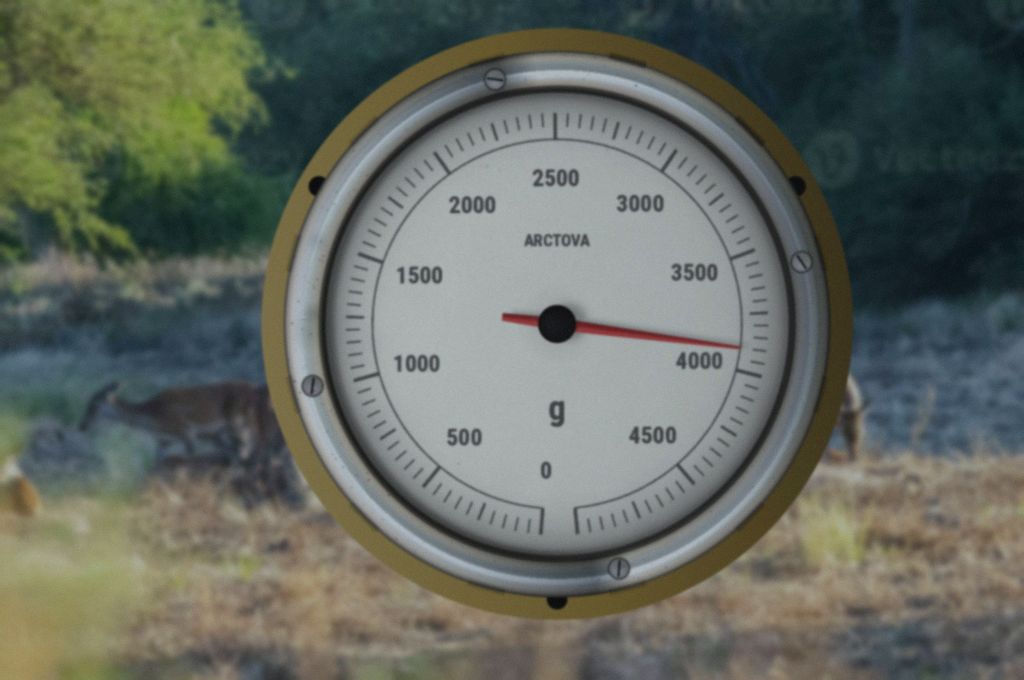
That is 3900 g
